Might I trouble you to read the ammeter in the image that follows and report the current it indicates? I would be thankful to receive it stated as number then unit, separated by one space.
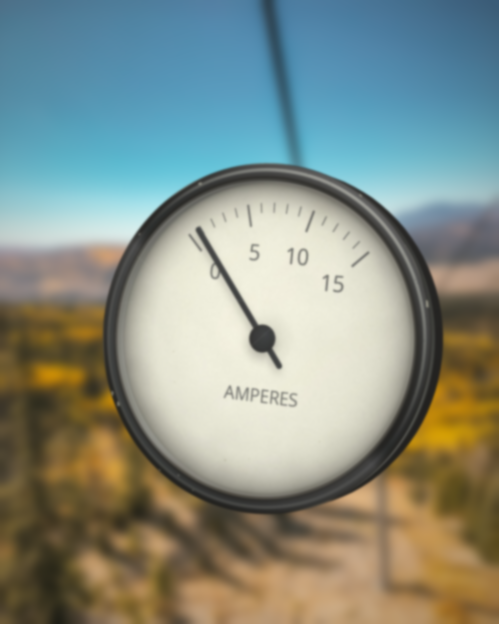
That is 1 A
